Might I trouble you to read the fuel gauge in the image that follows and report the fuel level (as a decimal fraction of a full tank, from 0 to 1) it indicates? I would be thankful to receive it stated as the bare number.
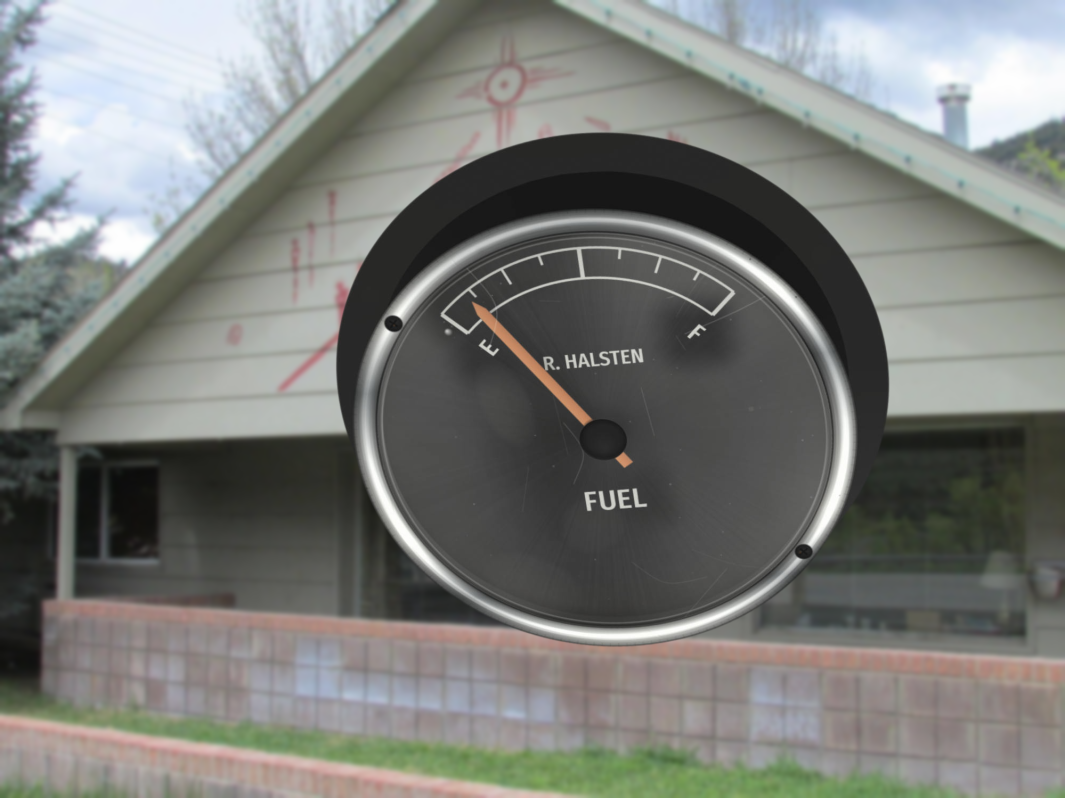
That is 0.125
